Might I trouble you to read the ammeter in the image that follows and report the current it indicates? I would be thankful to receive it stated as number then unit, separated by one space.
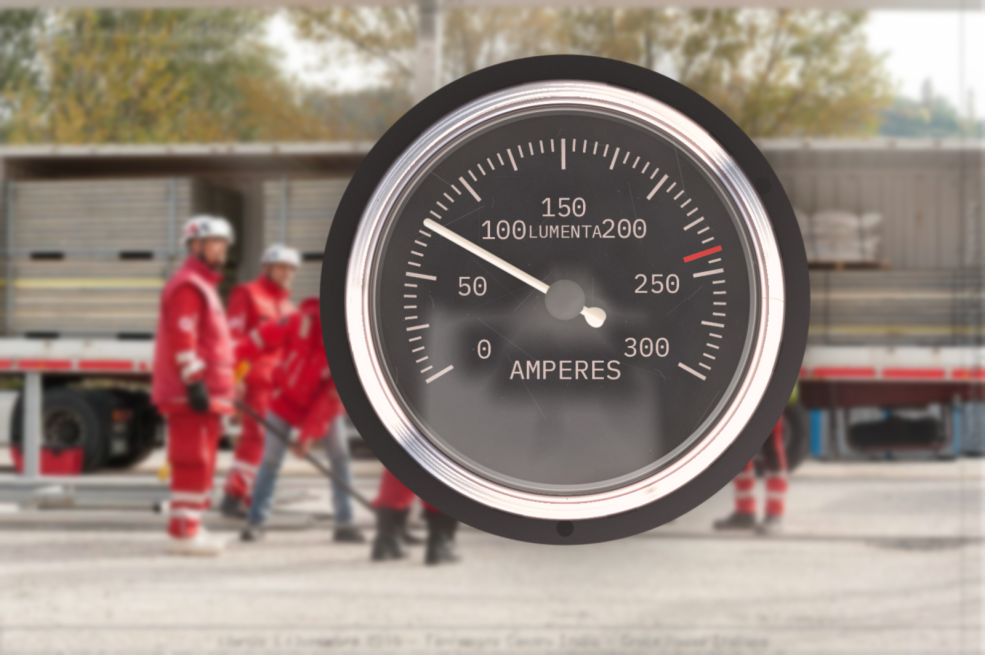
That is 75 A
